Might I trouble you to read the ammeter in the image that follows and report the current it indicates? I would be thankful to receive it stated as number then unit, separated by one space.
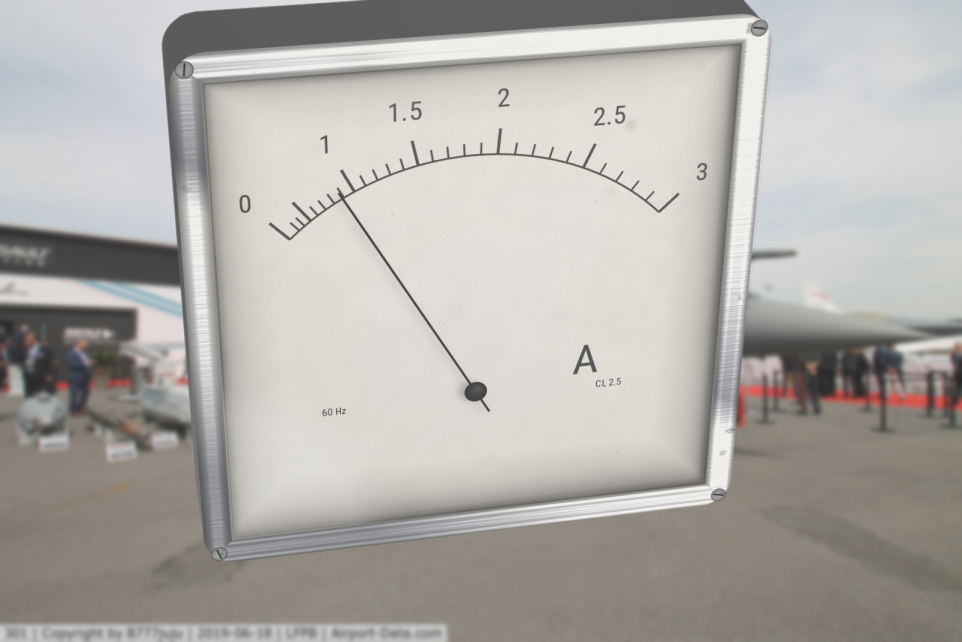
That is 0.9 A
